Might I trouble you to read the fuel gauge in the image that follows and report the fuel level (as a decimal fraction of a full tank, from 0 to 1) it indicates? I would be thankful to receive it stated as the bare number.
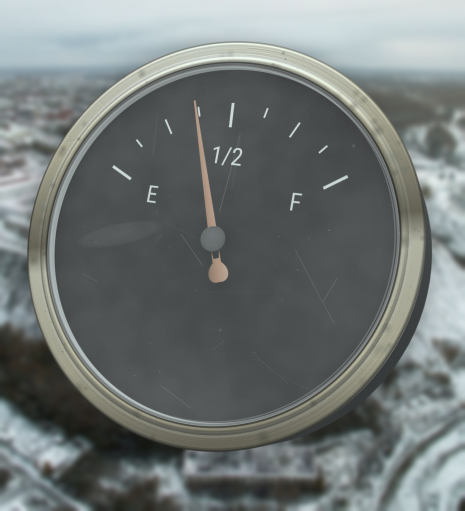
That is 0.375
